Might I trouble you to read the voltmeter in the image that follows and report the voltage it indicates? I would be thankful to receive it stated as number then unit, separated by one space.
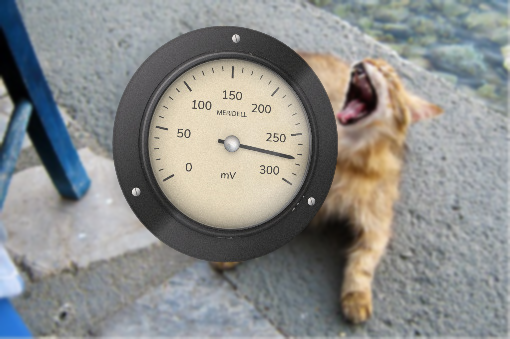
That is 275 mV
